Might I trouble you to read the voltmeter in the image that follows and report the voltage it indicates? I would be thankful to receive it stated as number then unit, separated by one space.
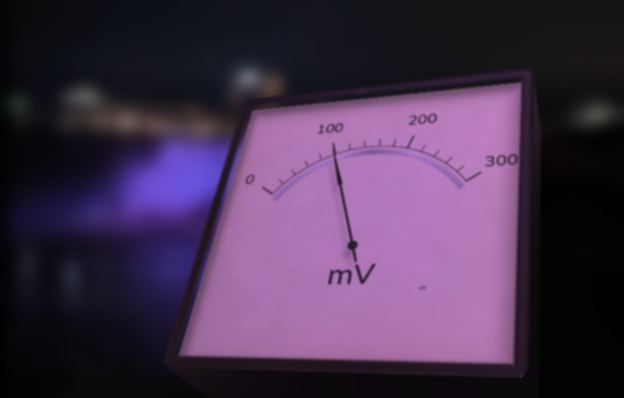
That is 100 mV
